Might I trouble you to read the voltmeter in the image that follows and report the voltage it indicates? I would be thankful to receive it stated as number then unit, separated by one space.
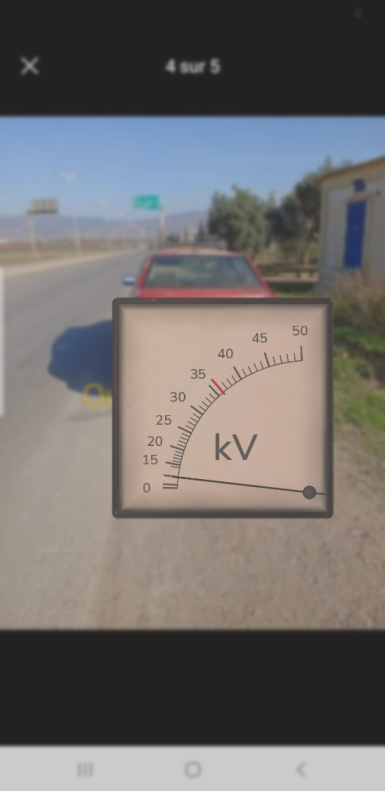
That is 10 kV
